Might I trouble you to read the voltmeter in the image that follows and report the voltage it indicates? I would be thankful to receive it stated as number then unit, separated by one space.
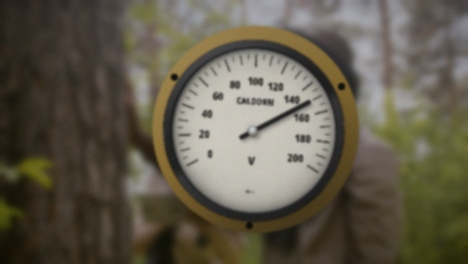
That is 150 V
